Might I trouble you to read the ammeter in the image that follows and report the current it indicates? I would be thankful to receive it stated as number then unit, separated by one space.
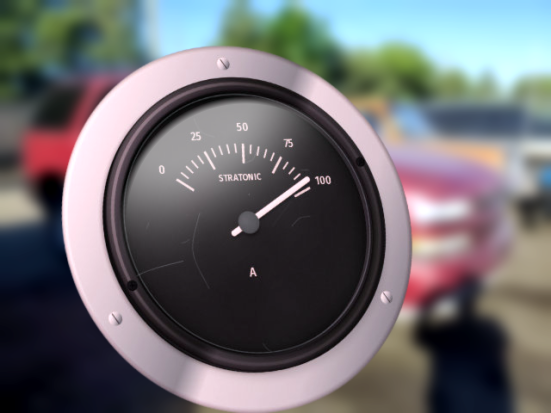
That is 95 A
